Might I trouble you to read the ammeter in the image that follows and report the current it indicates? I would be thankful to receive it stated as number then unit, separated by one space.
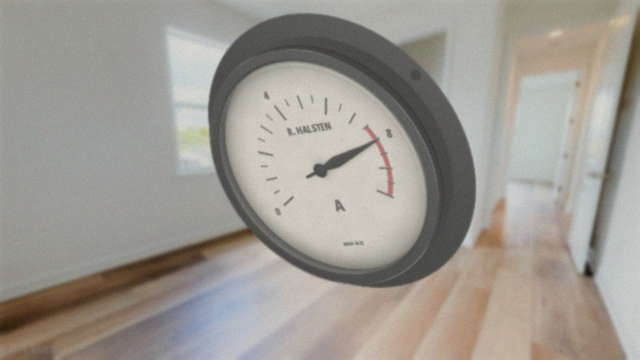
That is 8 A
